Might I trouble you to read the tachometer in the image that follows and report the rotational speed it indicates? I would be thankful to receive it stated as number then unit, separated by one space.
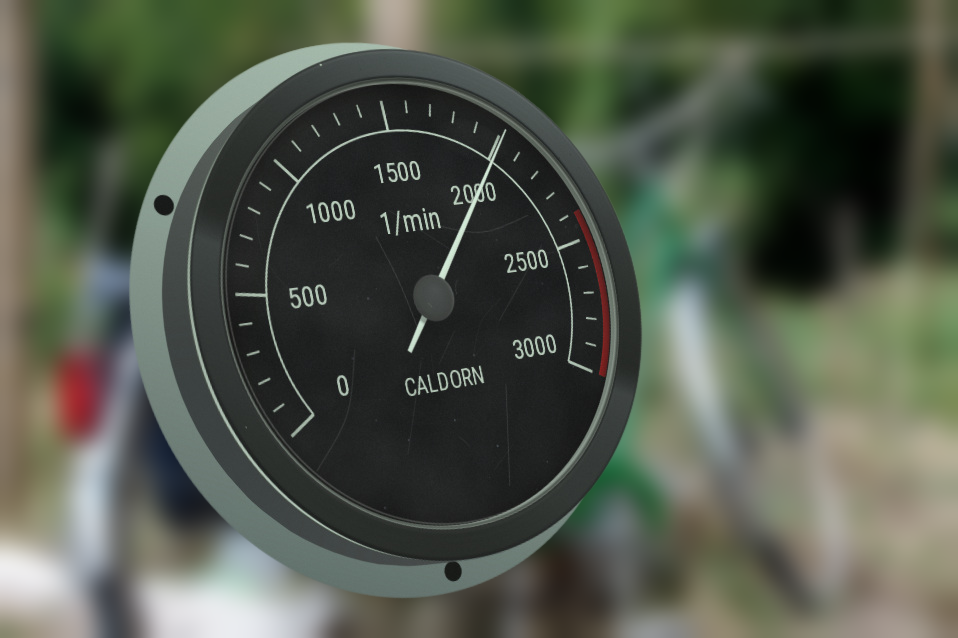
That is 2000 rpm
